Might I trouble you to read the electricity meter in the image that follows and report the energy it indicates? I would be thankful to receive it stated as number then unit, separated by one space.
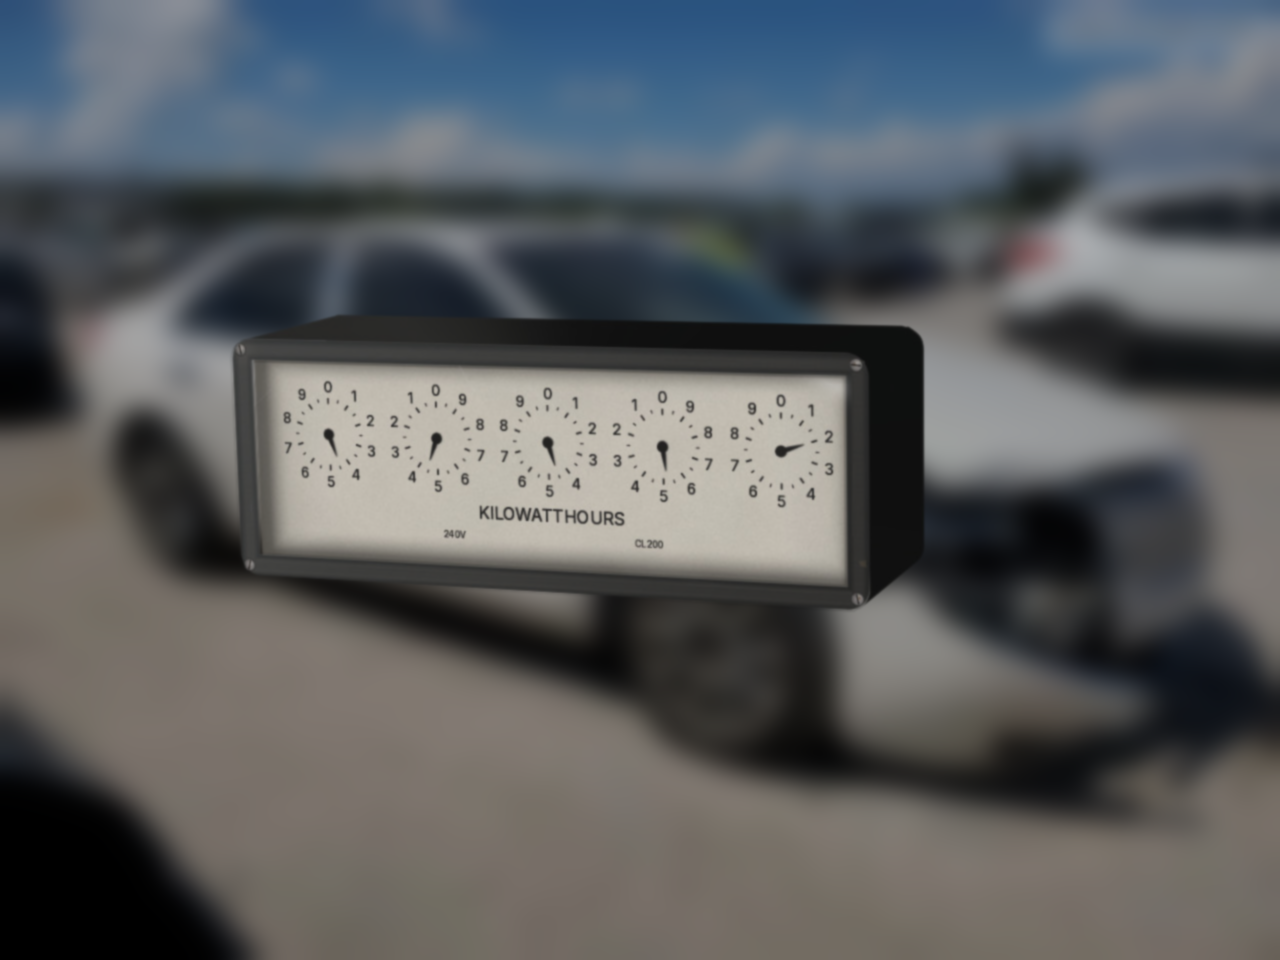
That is 44452 kWh
